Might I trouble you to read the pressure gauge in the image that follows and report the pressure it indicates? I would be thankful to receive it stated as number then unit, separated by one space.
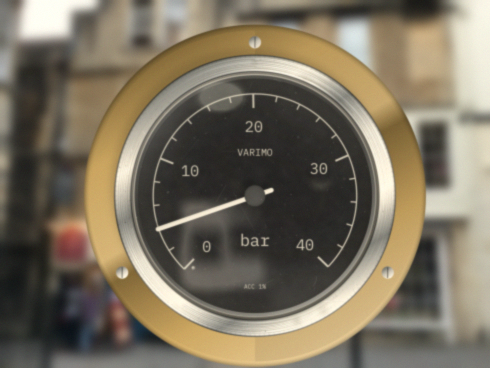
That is 4 bar
